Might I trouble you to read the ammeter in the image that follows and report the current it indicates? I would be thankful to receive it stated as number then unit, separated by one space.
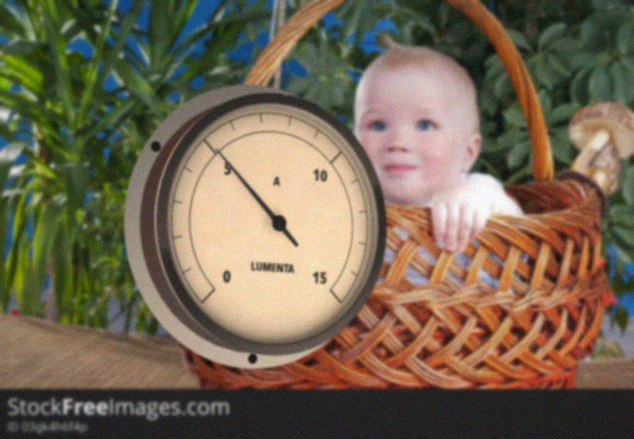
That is 5 A
